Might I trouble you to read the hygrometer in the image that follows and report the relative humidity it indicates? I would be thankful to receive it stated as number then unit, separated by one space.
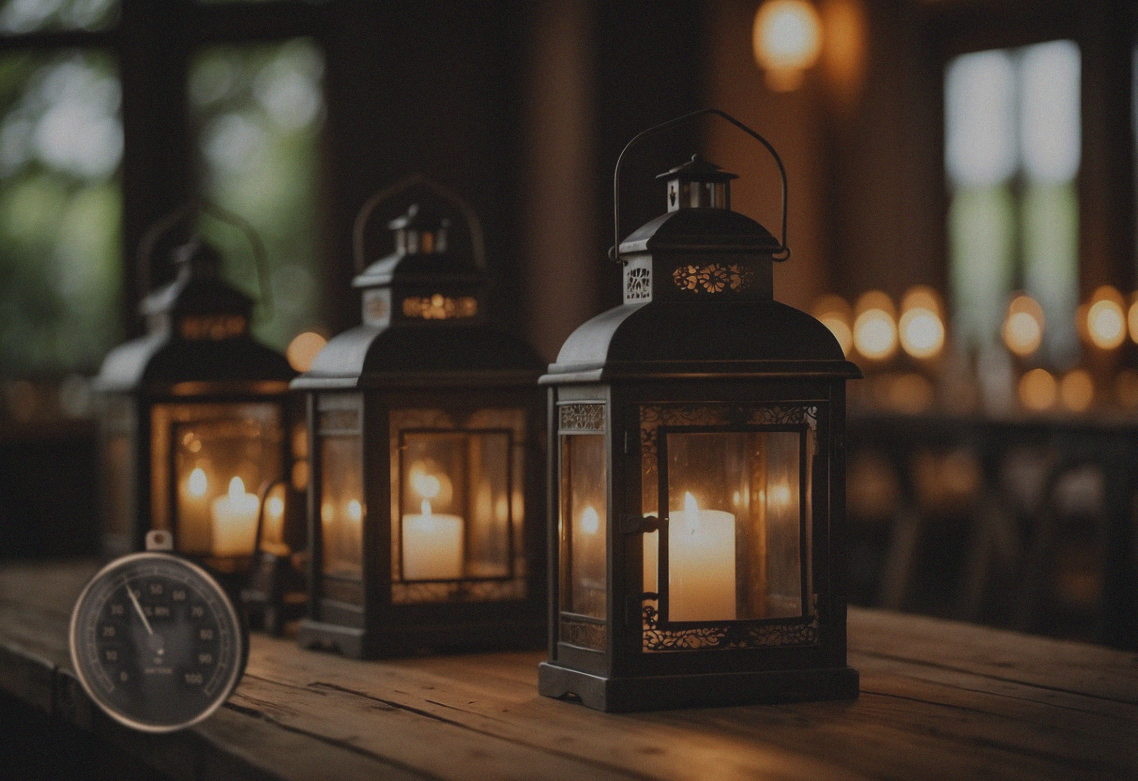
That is 40 %
